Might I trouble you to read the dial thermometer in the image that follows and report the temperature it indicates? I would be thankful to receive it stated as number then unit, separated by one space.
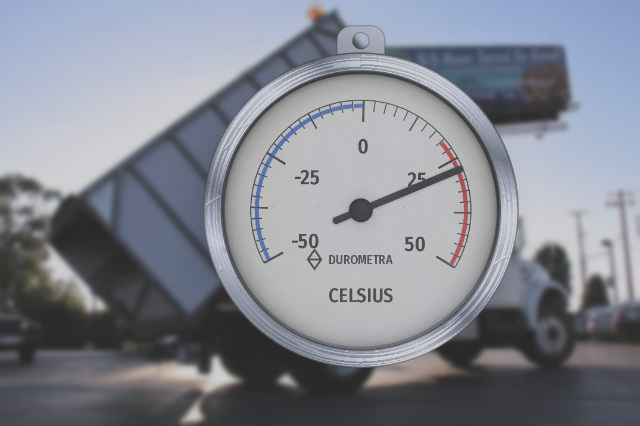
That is 27.5 °C
